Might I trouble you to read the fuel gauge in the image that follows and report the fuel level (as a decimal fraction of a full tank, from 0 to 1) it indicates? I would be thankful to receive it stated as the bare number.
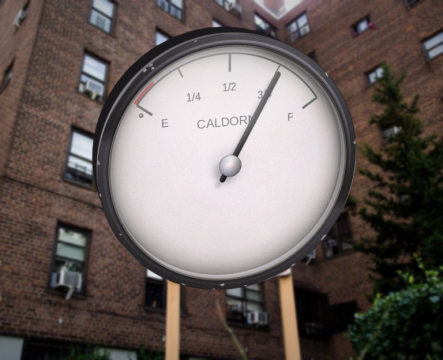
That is 0.75
